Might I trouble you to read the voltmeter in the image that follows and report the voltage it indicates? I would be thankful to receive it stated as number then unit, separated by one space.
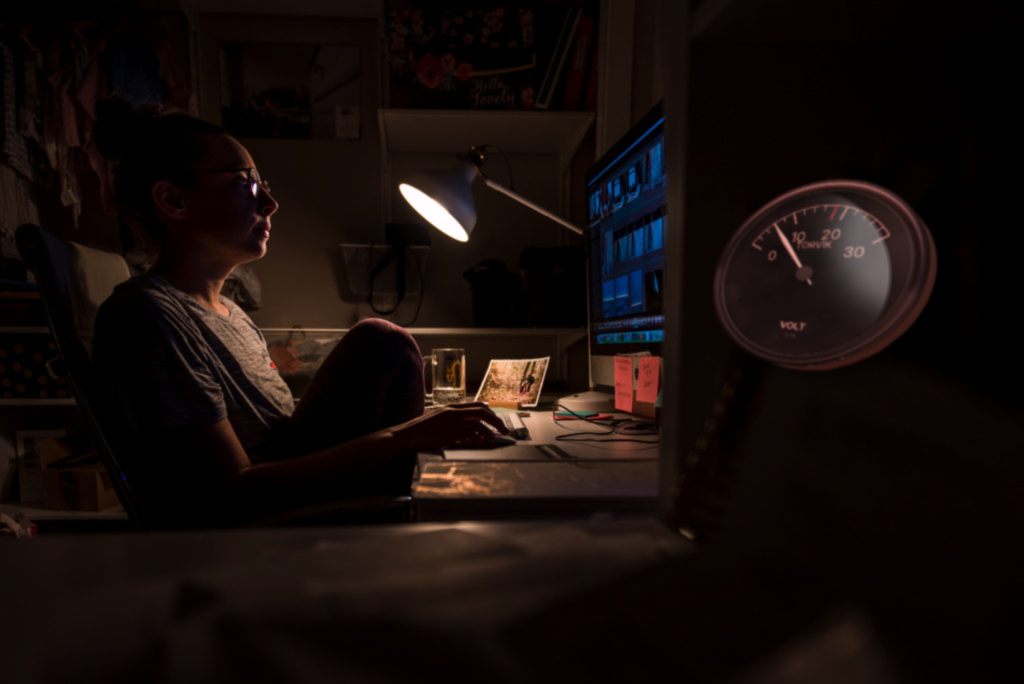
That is 6 V
